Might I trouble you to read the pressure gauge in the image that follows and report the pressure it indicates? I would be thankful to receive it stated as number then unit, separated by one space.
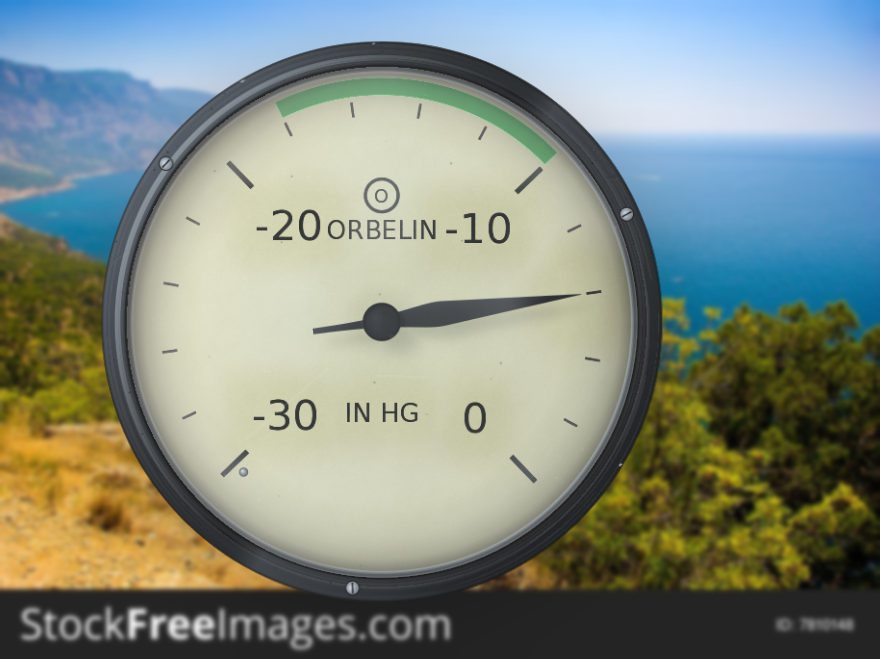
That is -6 inHg
